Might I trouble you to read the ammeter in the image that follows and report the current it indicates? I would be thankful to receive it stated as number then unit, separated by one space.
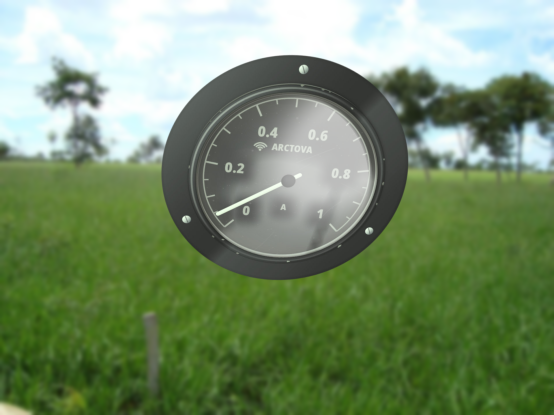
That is 0.05 A
